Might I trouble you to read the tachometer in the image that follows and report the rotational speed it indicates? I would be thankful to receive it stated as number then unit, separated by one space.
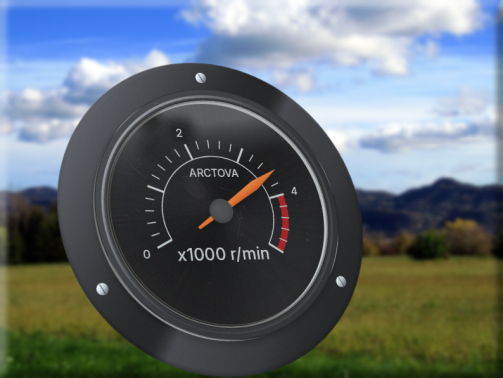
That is 3600 rpm
